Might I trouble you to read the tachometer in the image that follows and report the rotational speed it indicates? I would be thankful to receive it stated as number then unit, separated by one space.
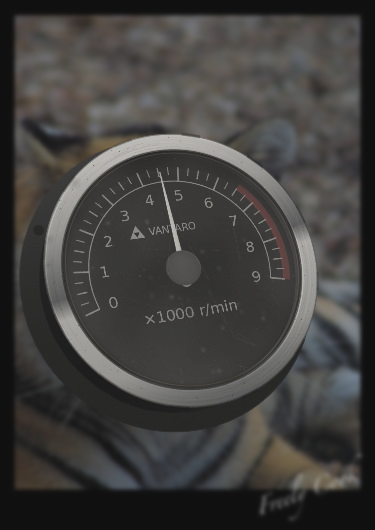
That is 4500 rpm
